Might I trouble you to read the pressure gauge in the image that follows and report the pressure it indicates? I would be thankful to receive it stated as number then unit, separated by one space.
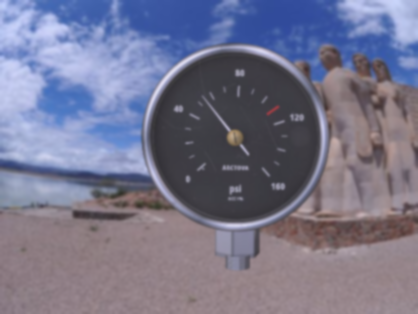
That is 55 psi
